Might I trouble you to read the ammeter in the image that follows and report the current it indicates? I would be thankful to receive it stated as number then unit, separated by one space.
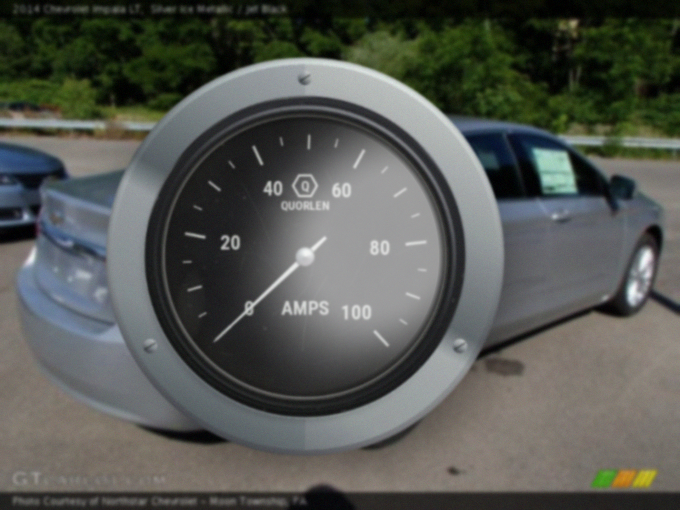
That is 0 A
